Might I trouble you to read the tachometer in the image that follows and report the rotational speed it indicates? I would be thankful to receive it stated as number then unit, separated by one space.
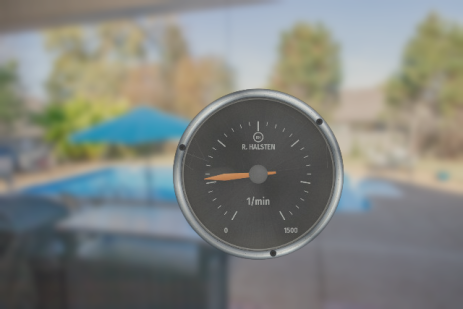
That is 275 rpm
